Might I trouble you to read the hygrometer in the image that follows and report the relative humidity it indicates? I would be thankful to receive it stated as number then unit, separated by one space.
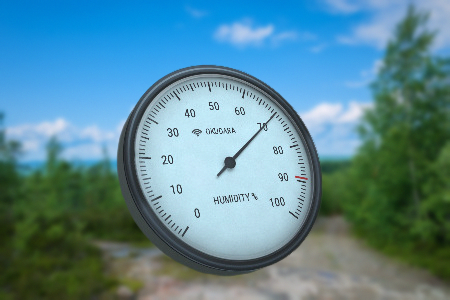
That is 70 %
